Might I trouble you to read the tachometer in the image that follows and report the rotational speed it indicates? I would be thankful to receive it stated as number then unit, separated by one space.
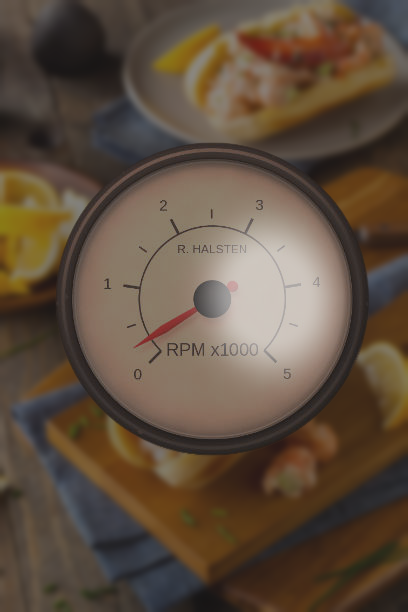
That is 250 rpm
